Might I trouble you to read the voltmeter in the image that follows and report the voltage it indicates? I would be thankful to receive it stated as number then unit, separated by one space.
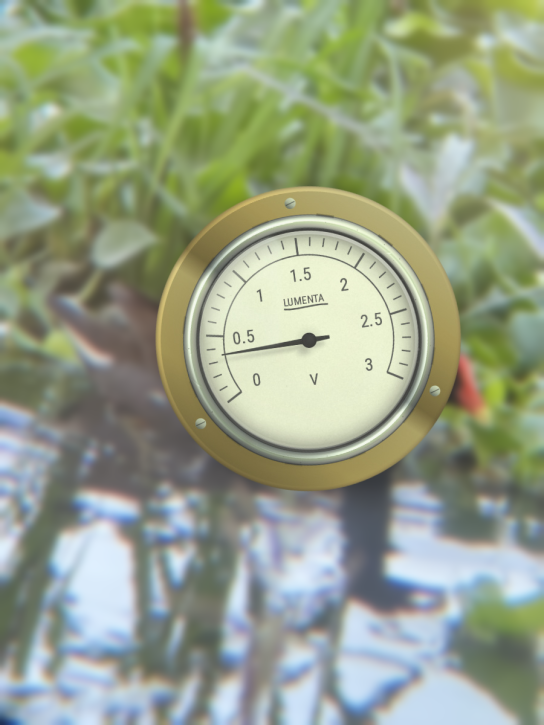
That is 0.35 V
